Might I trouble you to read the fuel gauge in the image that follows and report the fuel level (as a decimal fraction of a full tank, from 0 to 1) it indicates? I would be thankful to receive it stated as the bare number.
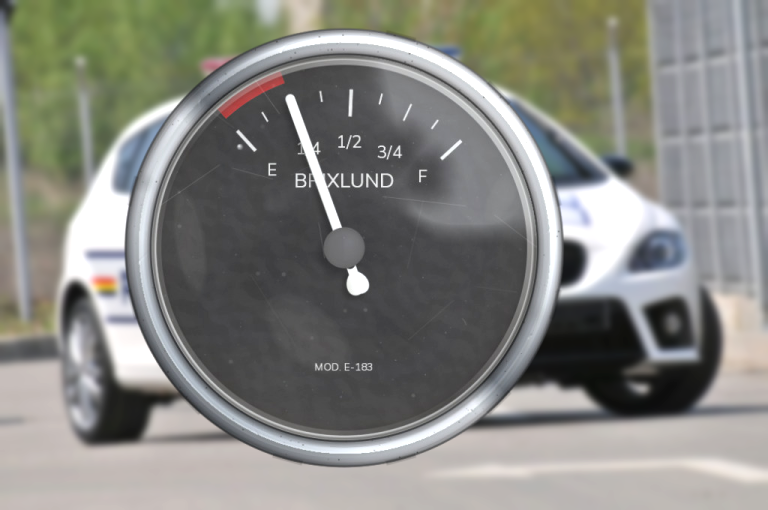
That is 0.25
